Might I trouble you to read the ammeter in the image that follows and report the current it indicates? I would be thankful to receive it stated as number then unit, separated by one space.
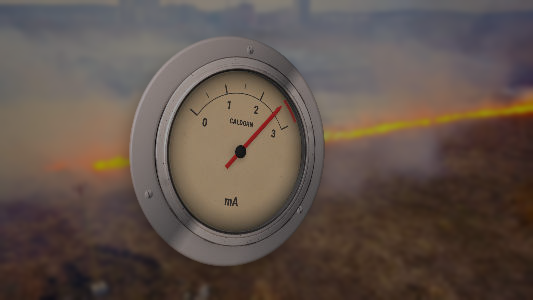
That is 2.5 mA
